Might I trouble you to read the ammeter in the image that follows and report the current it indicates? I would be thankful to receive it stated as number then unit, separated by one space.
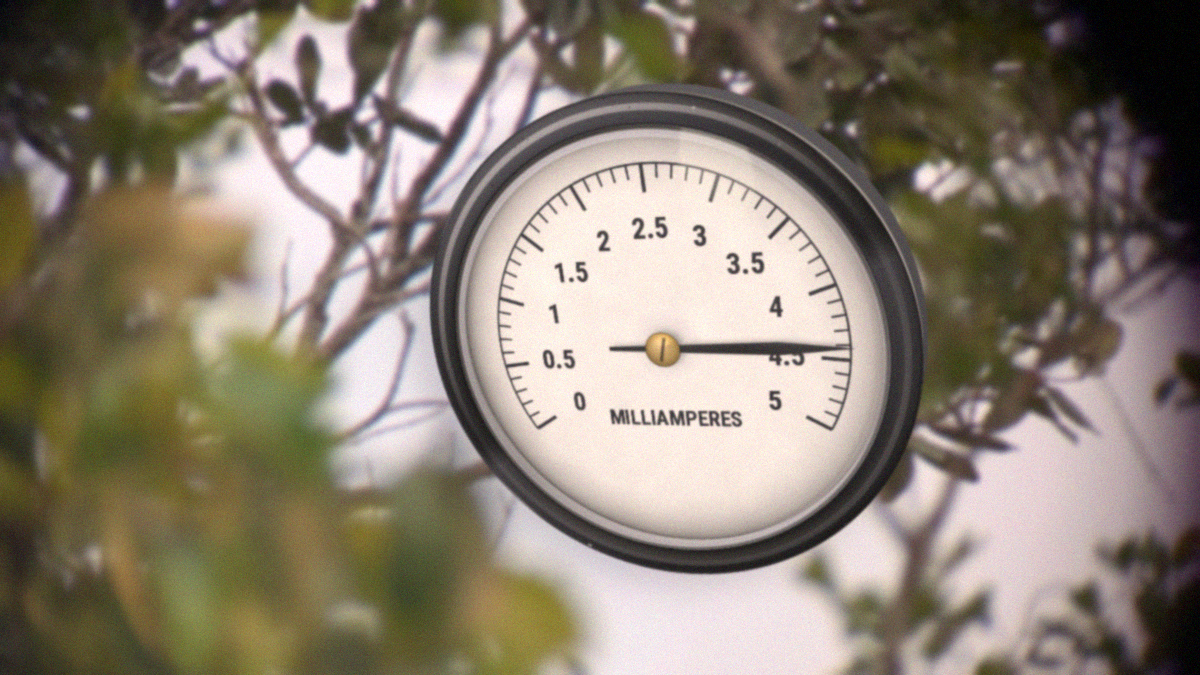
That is 4.4 mA
